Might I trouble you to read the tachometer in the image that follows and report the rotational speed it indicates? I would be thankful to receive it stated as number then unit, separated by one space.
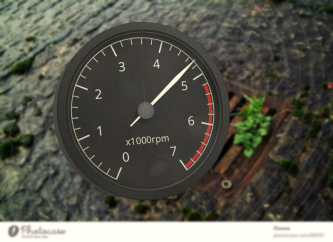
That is 4700 rpm
